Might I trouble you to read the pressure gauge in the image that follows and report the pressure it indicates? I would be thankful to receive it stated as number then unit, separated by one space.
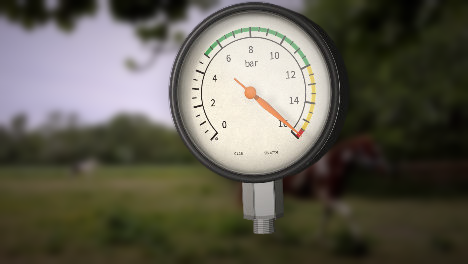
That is 15.75 bar
